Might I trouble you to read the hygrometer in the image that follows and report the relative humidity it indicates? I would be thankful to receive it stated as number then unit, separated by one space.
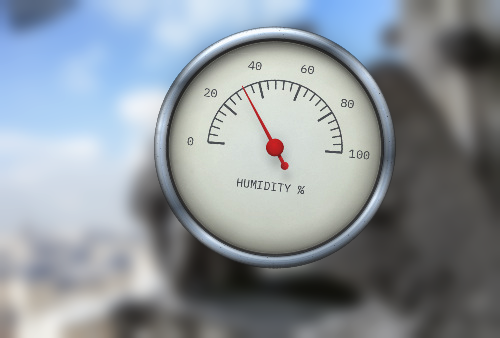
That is 32 %
